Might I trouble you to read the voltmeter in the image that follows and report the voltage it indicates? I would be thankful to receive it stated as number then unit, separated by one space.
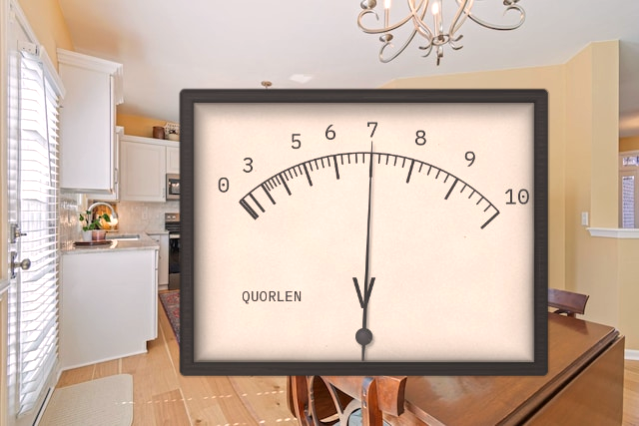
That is 7 V
